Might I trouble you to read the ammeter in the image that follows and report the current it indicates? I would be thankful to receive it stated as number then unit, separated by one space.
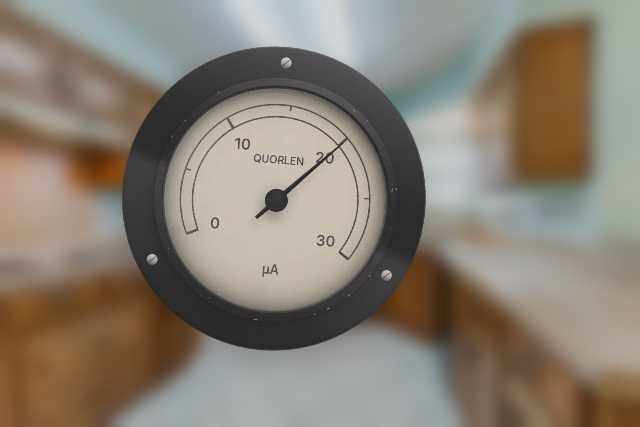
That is 20 µA
